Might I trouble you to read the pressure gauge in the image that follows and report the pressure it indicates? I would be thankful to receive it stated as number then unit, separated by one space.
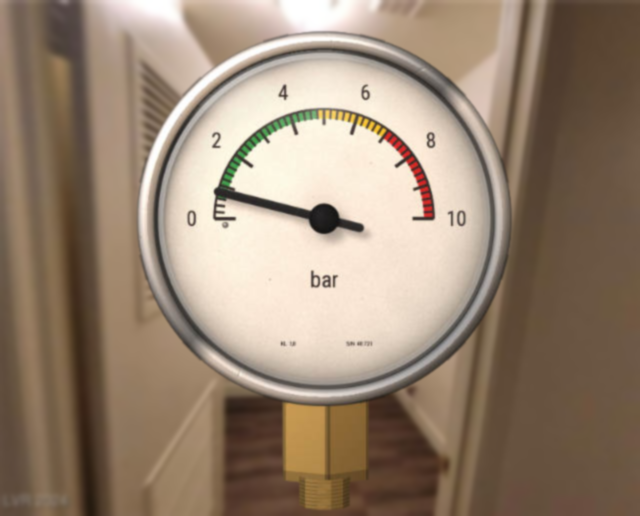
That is 0.8 bar
